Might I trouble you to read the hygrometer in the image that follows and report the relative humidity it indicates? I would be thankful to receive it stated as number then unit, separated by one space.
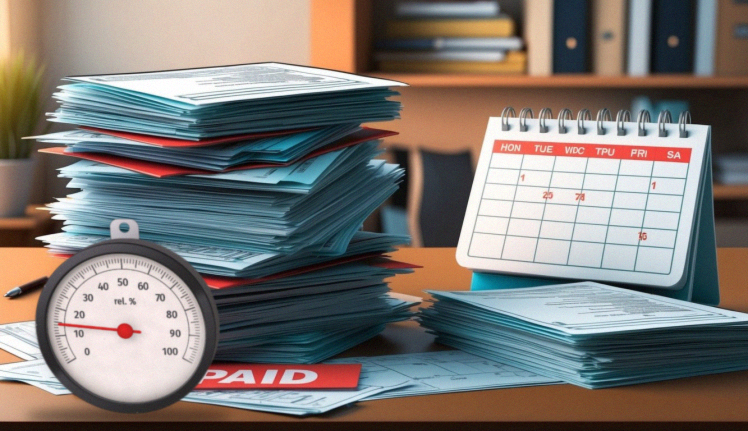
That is 15 %
